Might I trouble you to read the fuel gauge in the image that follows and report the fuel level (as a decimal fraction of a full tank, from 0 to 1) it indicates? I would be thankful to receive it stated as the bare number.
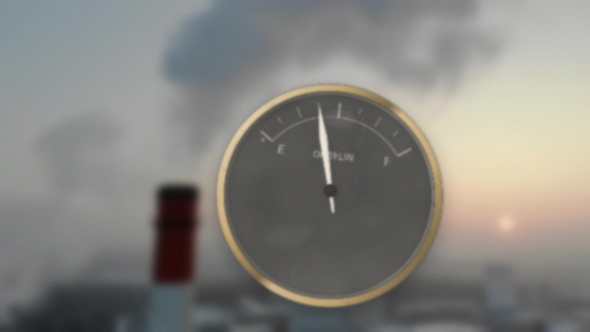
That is 0.375
